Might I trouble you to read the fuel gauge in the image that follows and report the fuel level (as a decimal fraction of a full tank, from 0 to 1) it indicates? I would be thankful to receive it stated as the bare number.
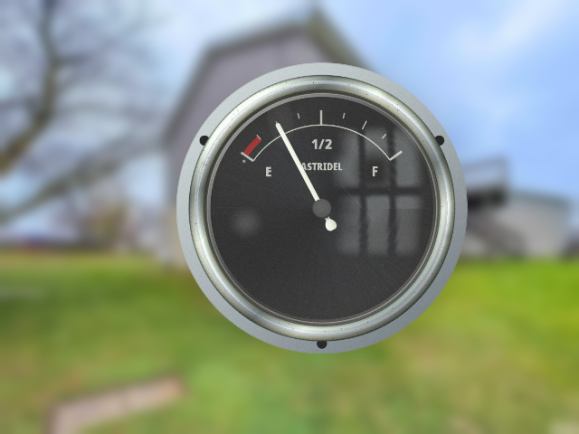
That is 0.25
